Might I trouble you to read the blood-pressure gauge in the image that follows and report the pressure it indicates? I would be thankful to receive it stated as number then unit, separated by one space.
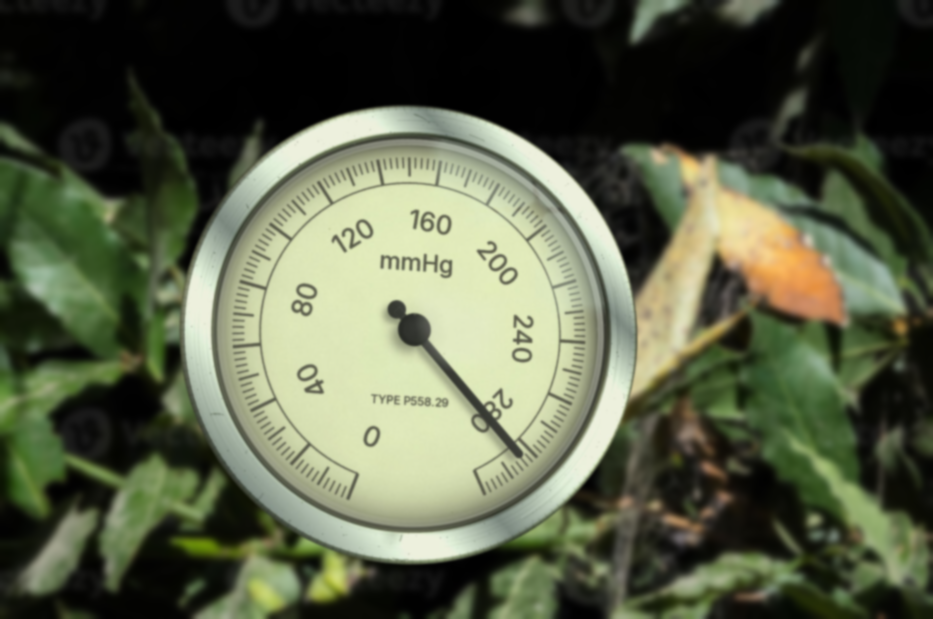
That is 284 mmHg
